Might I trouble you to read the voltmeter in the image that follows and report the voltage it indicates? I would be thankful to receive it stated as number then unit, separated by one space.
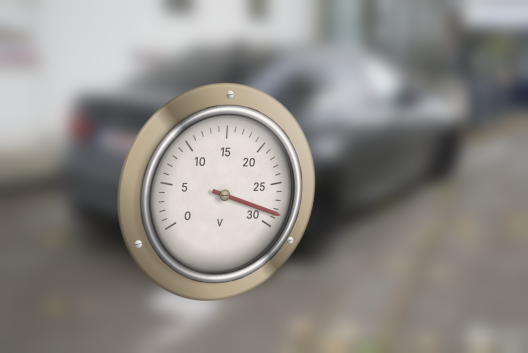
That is 28.5 V
